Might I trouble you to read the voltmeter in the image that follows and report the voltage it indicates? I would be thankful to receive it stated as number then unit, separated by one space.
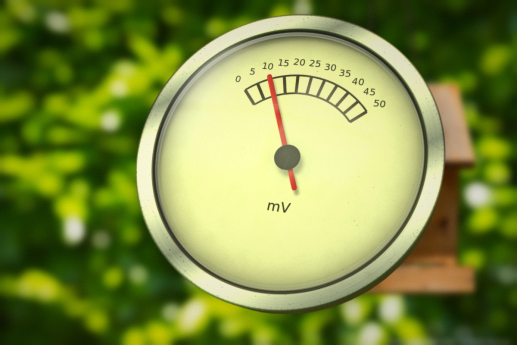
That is 10 mV
